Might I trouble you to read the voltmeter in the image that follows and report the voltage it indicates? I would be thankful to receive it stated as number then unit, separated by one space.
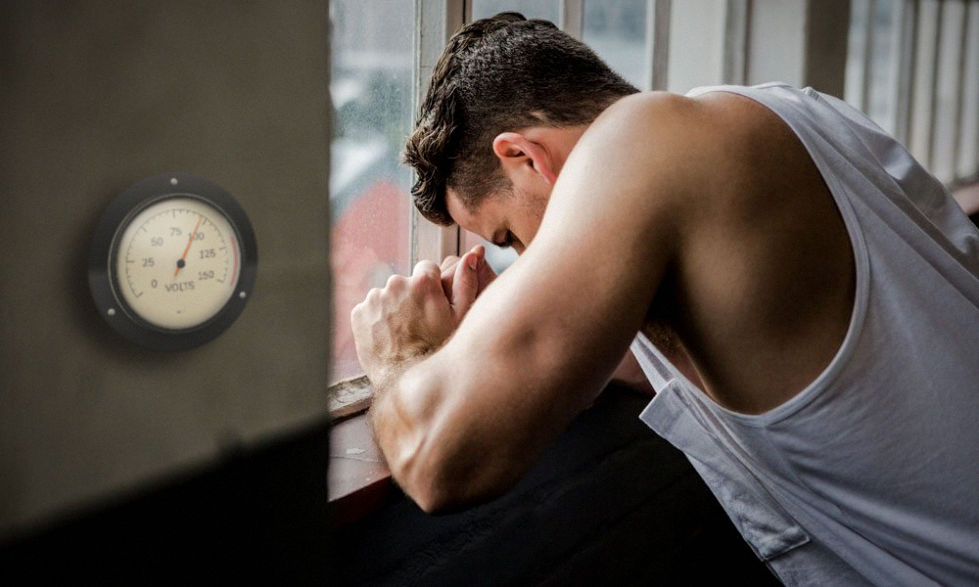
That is 95 V
